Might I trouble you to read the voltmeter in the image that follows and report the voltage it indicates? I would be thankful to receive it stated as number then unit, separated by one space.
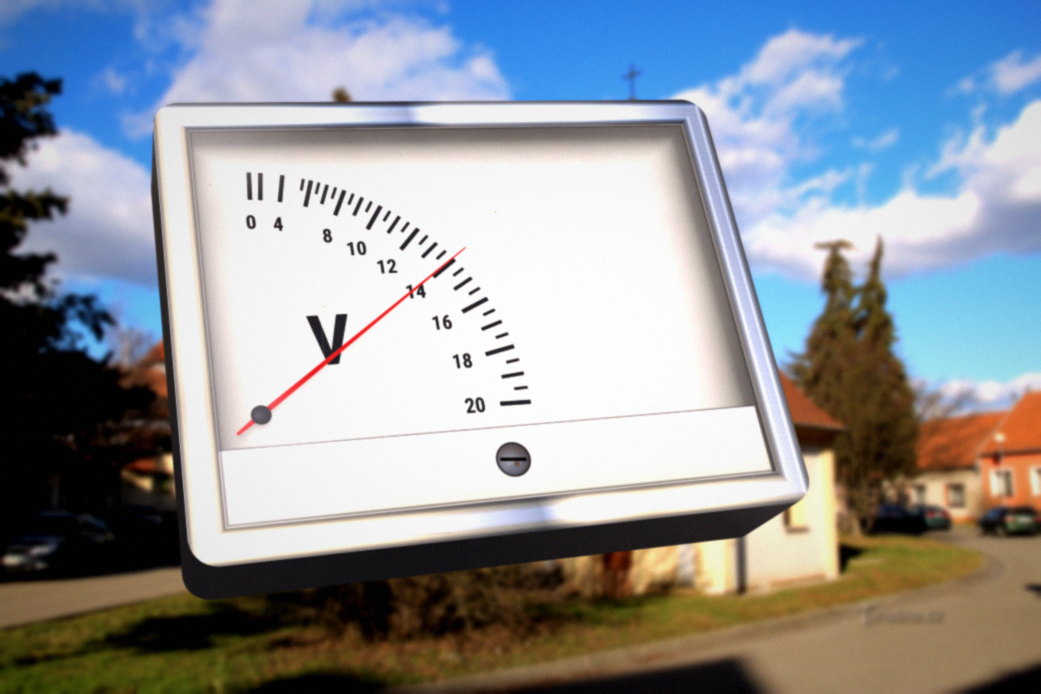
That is 14 V
